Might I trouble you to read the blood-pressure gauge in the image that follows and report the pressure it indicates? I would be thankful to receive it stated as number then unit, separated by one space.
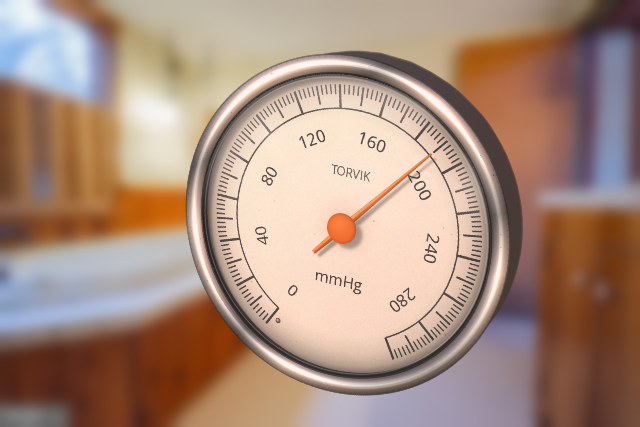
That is 190 mmHg
